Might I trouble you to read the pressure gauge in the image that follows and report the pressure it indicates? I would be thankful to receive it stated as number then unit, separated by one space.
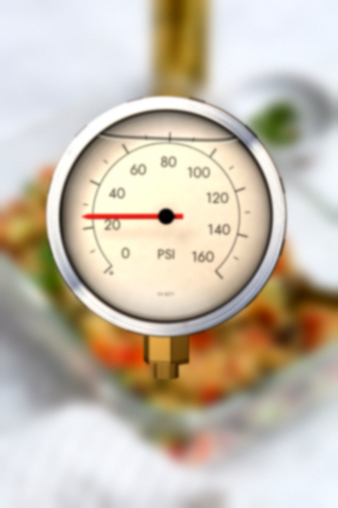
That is 25 psi
